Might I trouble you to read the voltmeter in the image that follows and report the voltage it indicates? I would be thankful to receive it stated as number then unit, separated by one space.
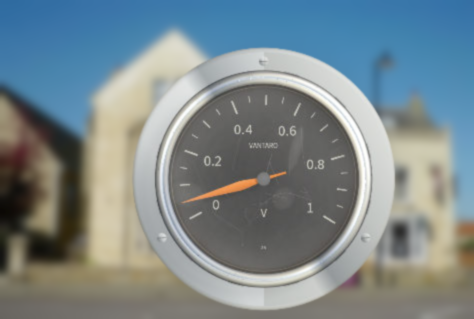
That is 0.05 V
